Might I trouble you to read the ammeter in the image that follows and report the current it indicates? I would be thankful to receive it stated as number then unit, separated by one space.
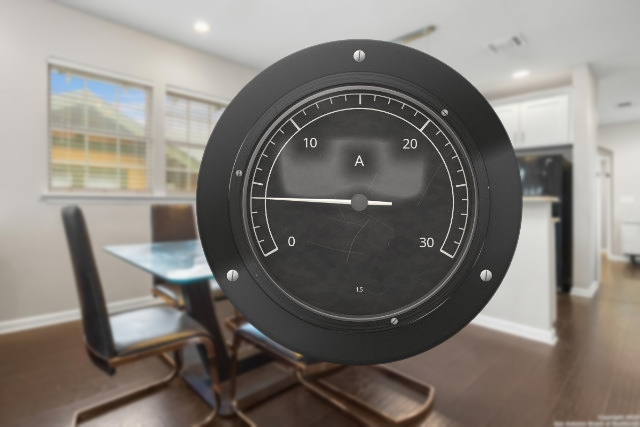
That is 4 A
